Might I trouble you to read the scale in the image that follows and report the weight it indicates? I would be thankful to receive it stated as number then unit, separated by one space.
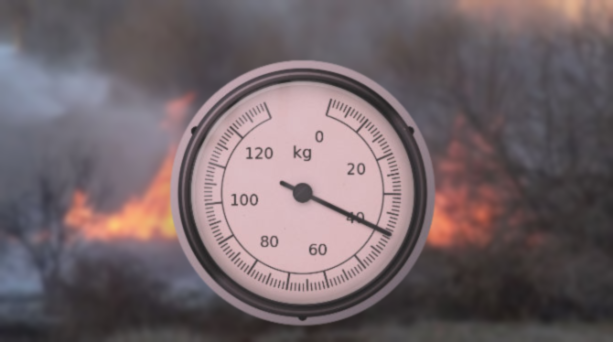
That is 40 kg
